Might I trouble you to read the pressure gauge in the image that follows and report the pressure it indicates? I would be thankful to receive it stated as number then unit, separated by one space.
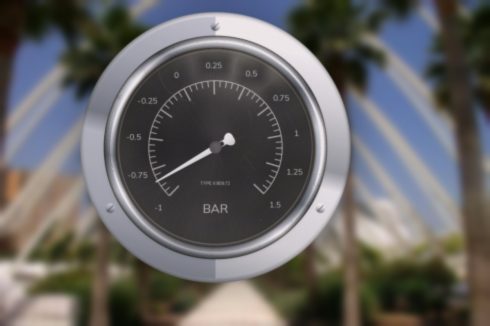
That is -0.85 bar
